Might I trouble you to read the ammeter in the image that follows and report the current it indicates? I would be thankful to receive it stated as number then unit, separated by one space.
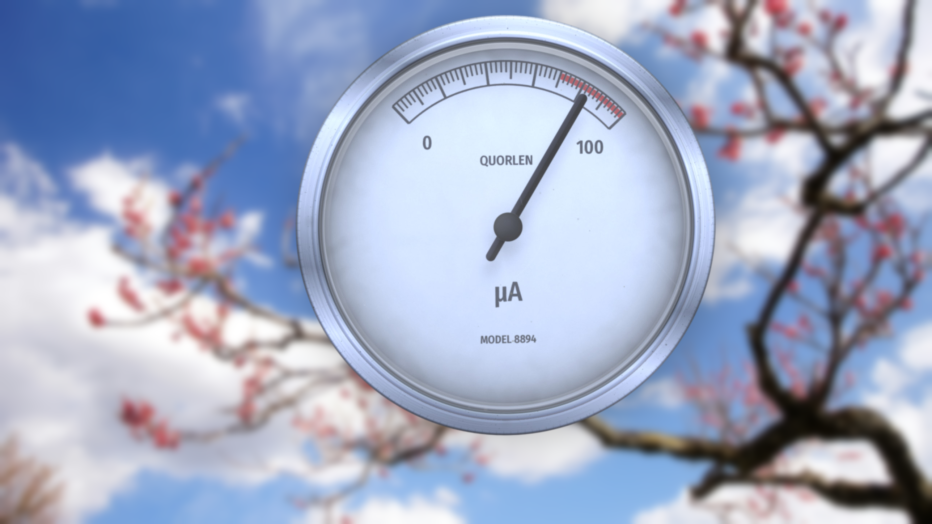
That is 82 µA
